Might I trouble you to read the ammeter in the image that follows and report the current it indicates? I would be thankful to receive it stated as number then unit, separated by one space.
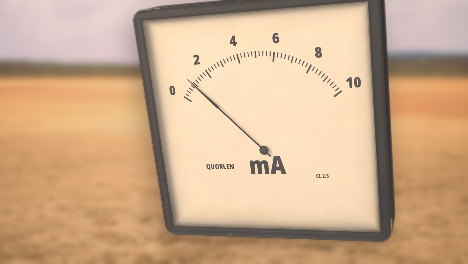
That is 1 mA
